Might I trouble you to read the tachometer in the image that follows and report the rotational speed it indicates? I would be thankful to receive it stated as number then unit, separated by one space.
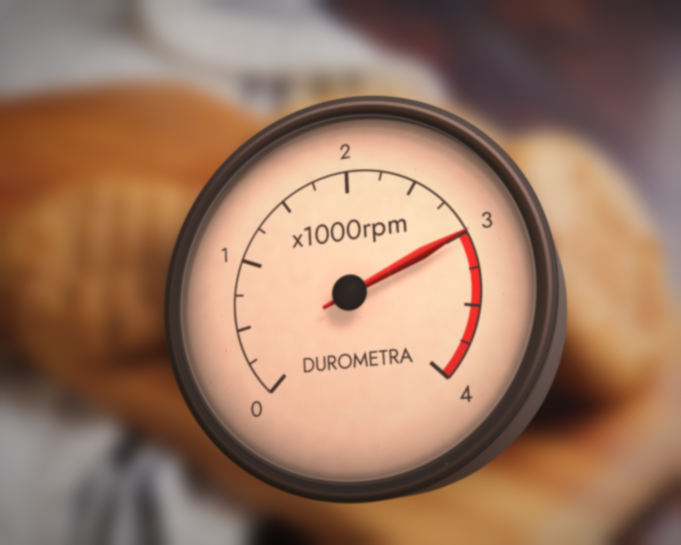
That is 3000 rpm
